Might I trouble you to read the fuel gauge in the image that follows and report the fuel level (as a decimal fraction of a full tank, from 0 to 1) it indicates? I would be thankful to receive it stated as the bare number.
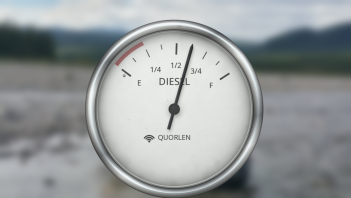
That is 0.625
